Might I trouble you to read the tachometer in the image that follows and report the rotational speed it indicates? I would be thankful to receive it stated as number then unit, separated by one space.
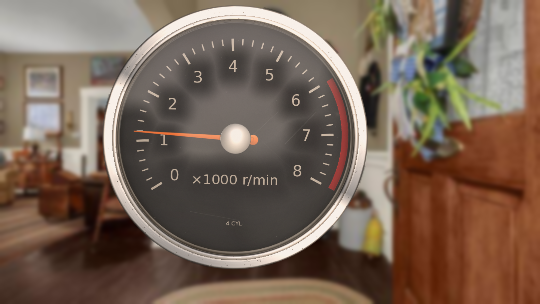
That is 1200 rpm
